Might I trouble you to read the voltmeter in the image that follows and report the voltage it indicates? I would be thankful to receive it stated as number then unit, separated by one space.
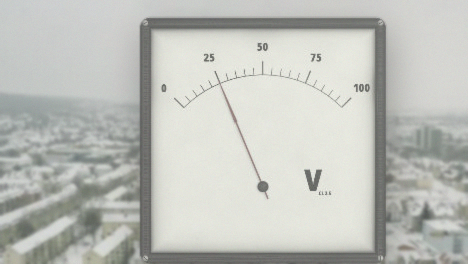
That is 25 V
